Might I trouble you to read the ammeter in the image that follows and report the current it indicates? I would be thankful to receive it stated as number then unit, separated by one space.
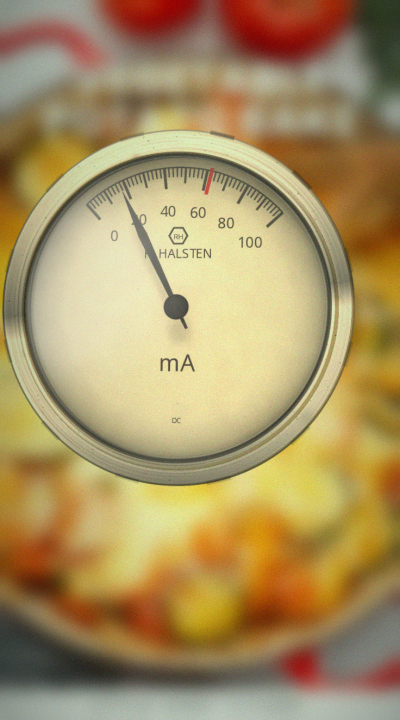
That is 18 mA
